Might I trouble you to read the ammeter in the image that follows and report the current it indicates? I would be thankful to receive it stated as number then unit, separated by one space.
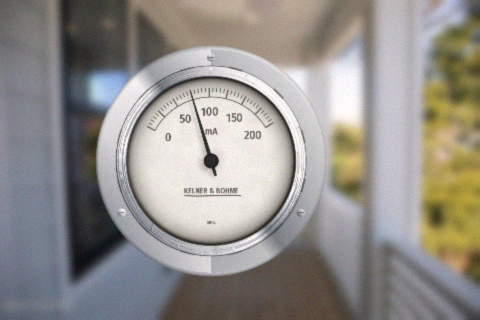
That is 75 mA
